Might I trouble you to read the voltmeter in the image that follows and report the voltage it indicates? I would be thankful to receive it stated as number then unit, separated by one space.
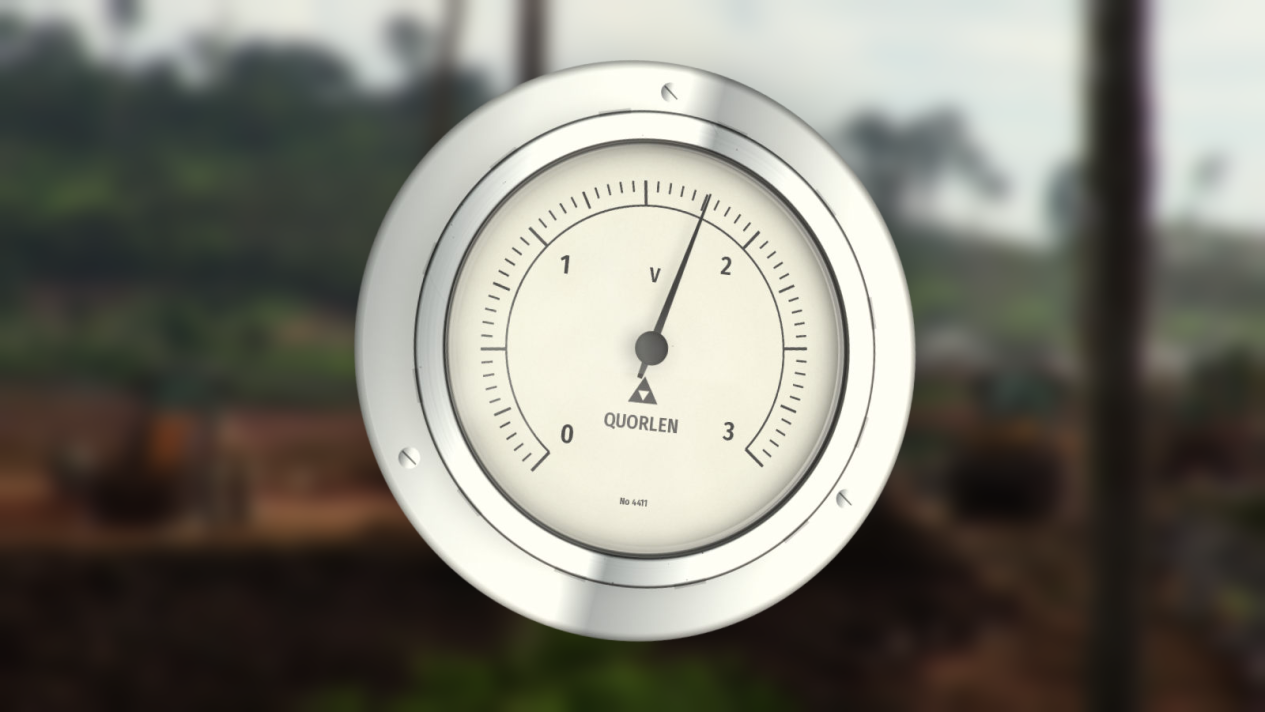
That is 1.75 V
